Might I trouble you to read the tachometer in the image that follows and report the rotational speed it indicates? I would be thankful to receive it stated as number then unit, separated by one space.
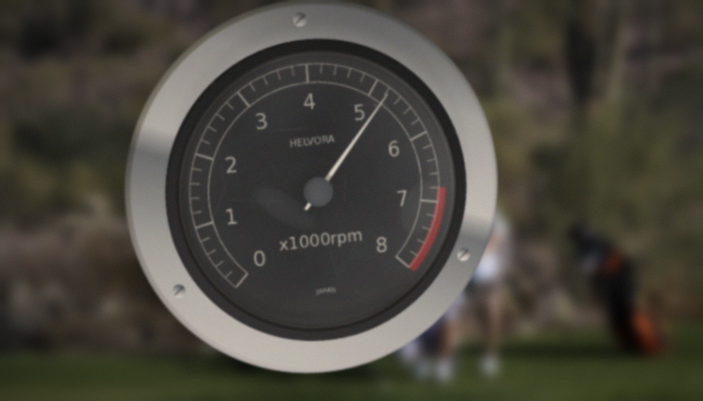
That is 5200 rpm
